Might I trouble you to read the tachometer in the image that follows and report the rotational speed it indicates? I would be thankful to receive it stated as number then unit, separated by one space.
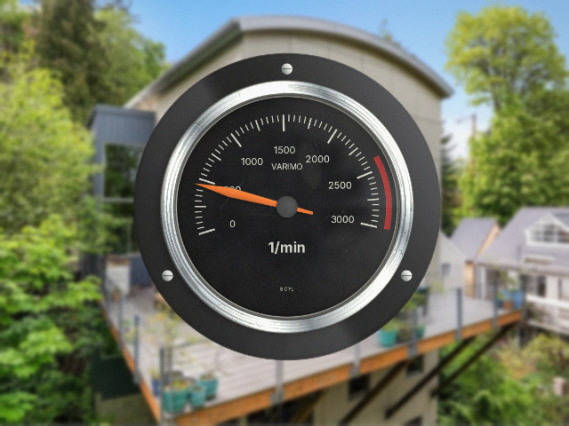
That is 450 rpm
